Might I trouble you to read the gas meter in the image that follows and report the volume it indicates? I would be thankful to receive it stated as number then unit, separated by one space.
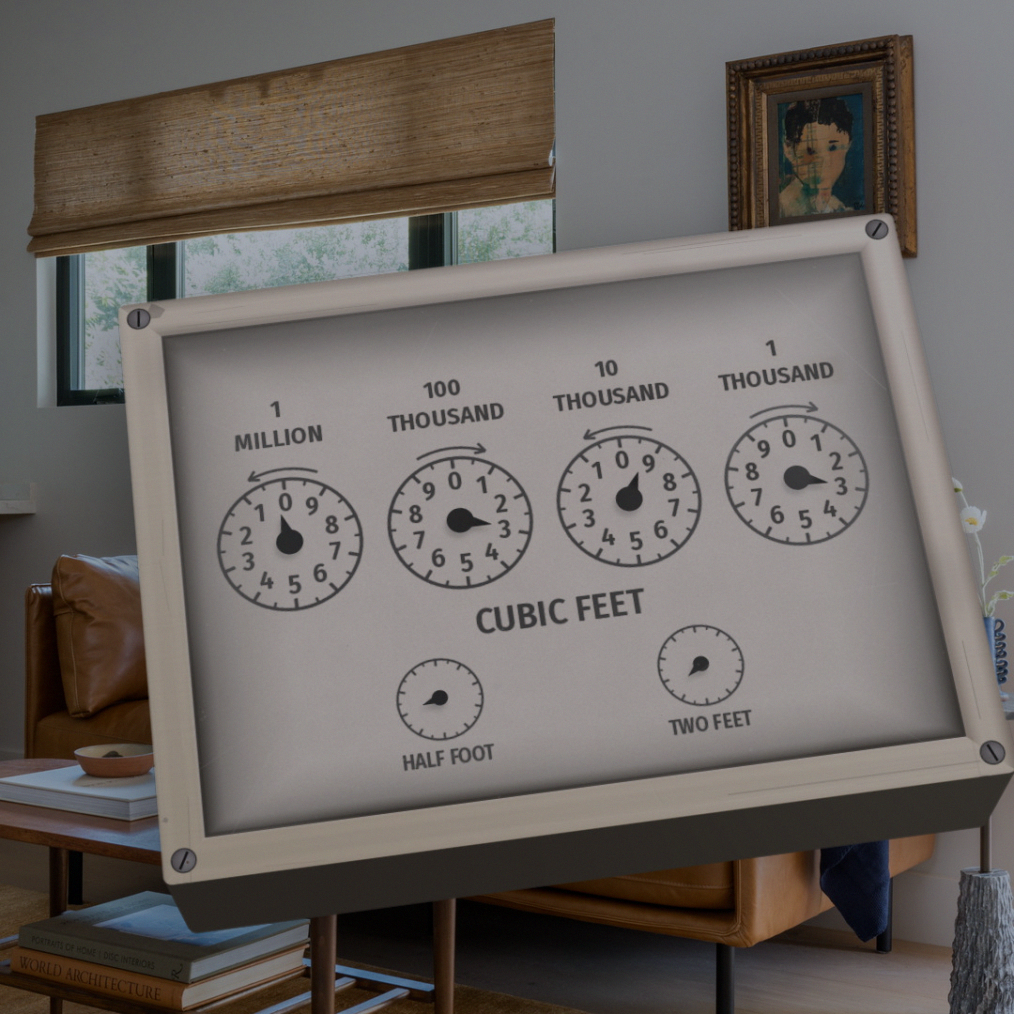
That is 29300 ft³
